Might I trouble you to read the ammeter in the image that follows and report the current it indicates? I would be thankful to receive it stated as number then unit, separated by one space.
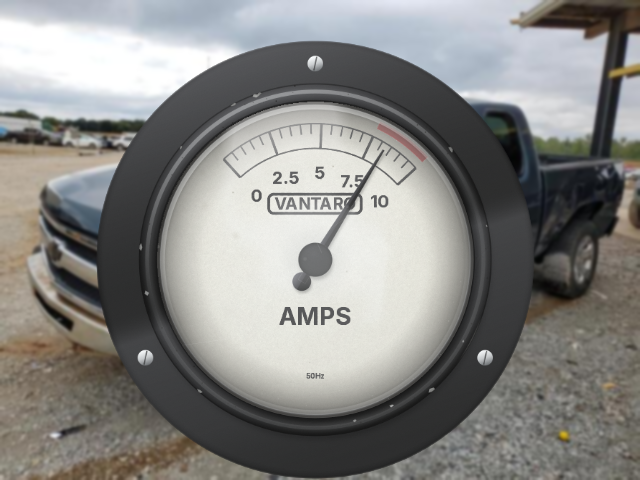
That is 8.25 A
